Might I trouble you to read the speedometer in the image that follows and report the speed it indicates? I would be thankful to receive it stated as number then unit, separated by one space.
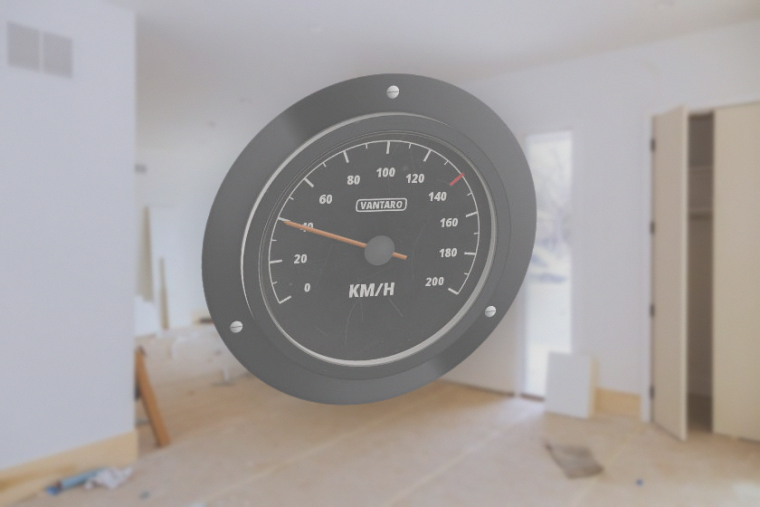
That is 40 km/h
